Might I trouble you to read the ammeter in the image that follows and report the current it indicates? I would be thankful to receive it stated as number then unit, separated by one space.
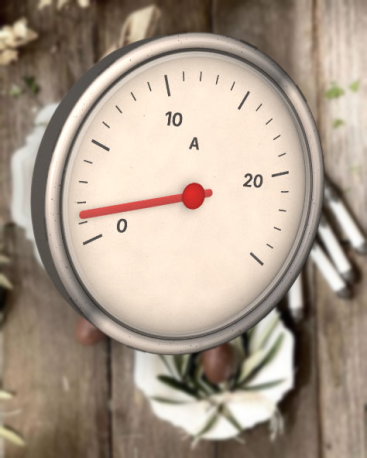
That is 1.5 A
